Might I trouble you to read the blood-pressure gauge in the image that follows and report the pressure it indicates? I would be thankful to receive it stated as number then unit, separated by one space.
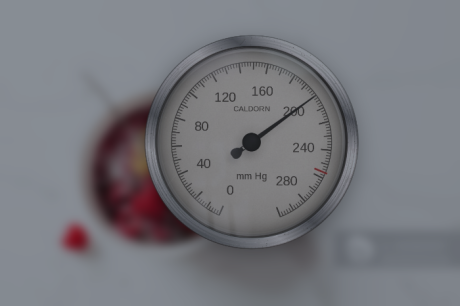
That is 200 mmHg
